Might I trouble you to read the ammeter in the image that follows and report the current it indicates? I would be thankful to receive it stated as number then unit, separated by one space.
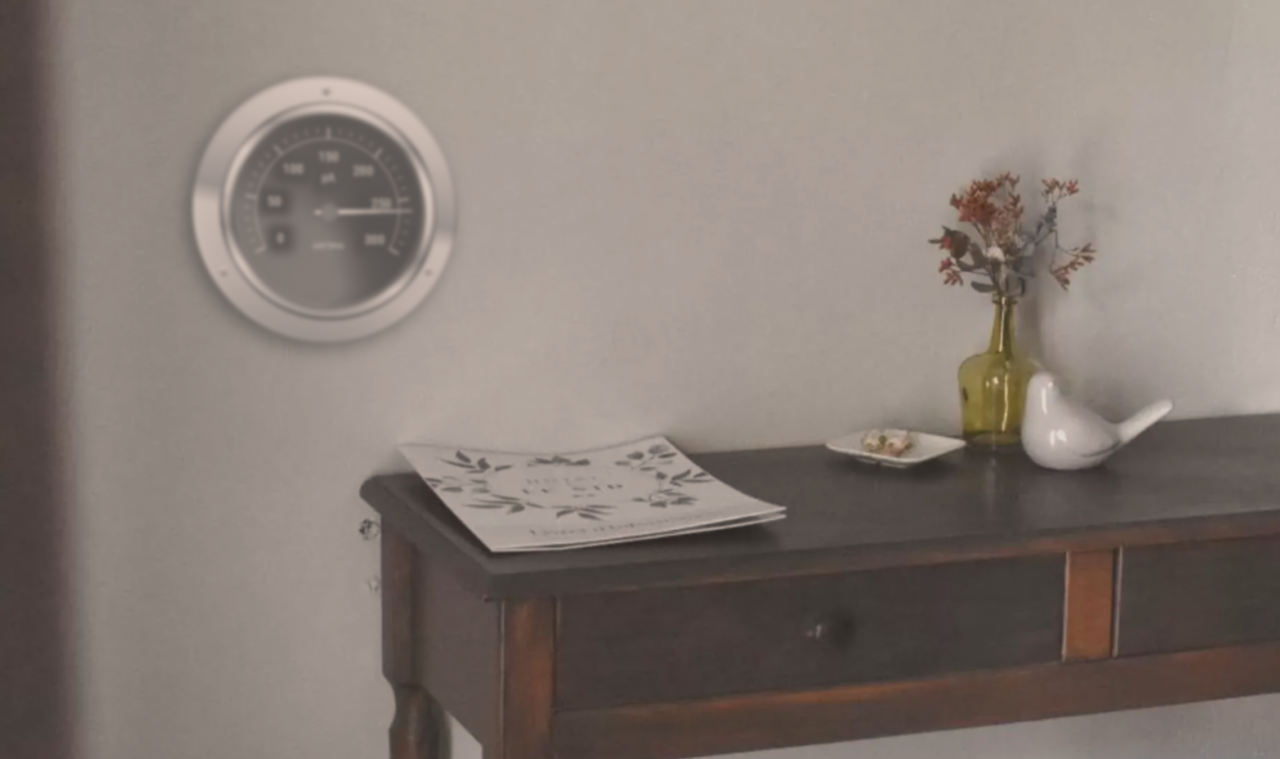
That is 260 µA
